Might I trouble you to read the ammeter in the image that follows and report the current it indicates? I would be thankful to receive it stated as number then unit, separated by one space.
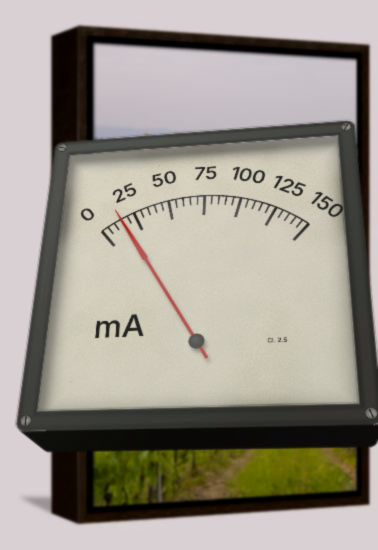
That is 15 mA
